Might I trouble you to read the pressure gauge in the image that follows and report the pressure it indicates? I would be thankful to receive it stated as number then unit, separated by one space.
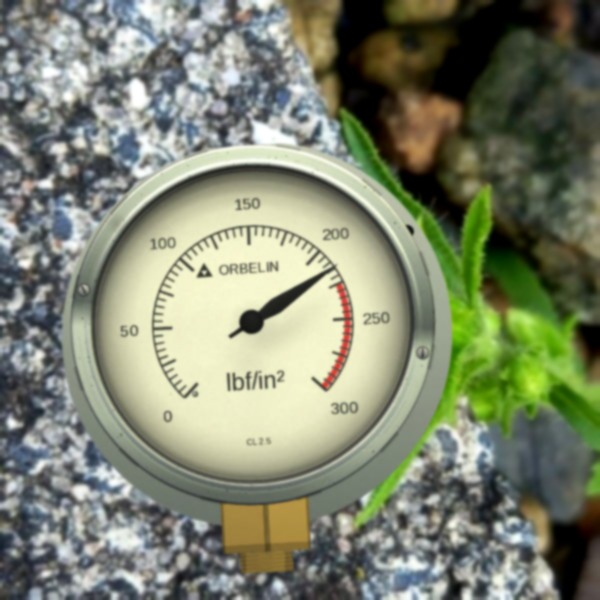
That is 215 psi
